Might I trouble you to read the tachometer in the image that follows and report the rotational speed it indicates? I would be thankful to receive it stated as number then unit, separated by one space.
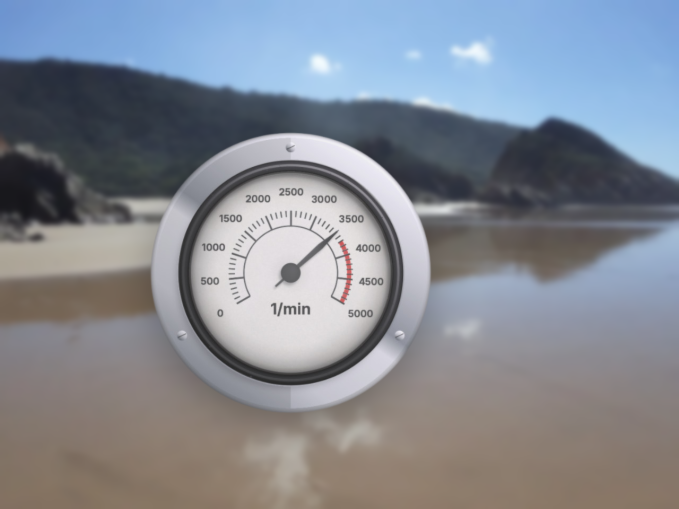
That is 3500 rpm
